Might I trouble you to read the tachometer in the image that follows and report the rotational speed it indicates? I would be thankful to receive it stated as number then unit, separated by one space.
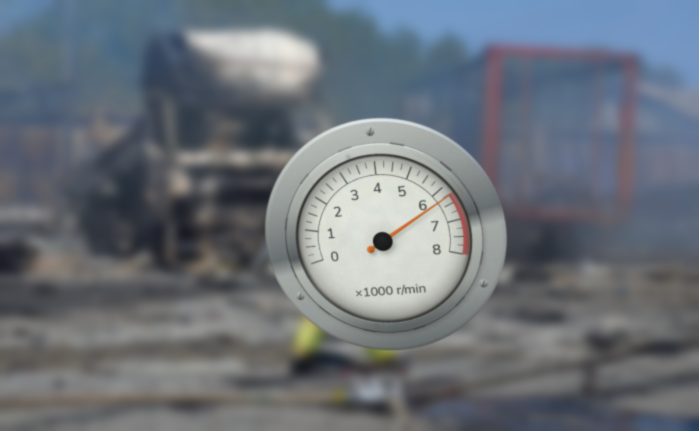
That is 6250 rpm
